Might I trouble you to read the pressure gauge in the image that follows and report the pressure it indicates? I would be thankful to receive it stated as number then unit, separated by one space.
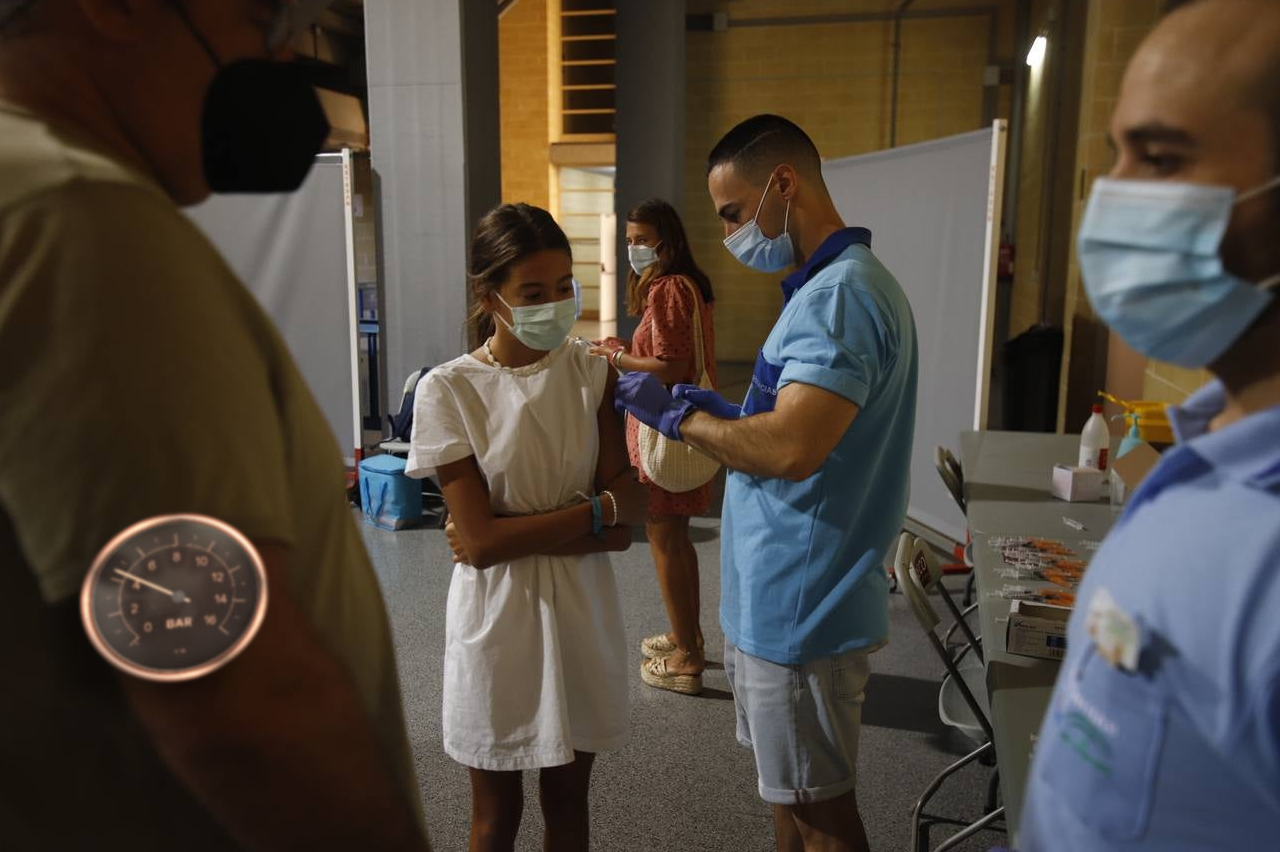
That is 4.5 bar
